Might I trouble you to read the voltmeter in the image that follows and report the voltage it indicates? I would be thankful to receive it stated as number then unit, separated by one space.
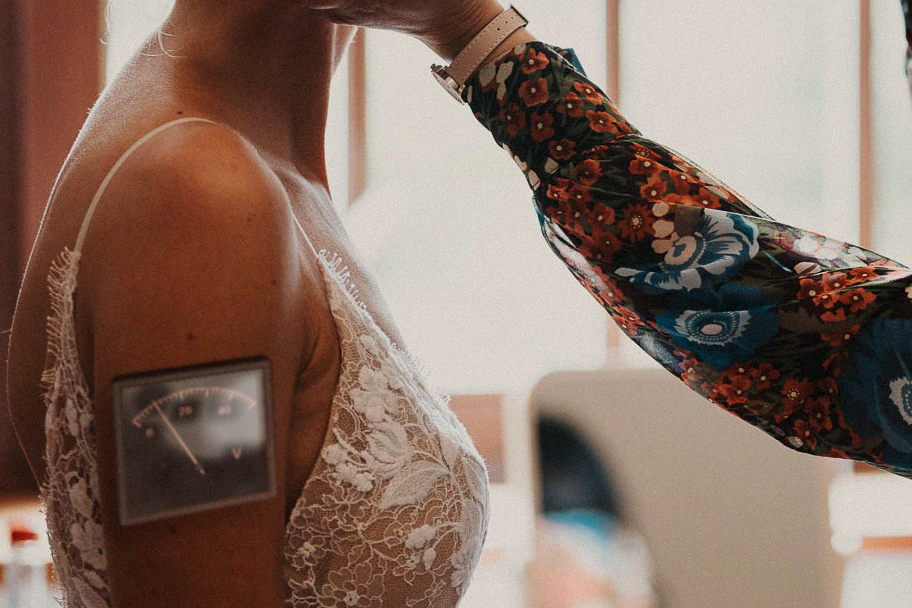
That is 10 V
